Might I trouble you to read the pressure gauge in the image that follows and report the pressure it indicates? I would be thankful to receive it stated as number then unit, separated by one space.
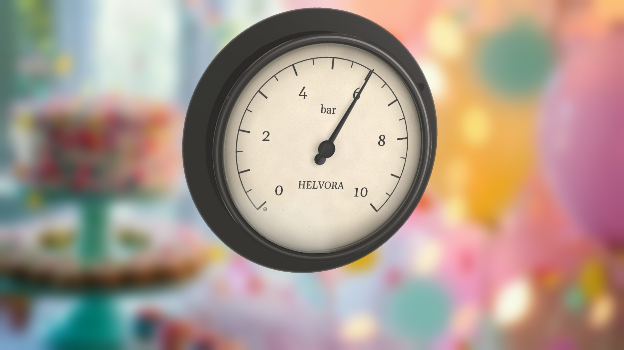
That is 6 bar
